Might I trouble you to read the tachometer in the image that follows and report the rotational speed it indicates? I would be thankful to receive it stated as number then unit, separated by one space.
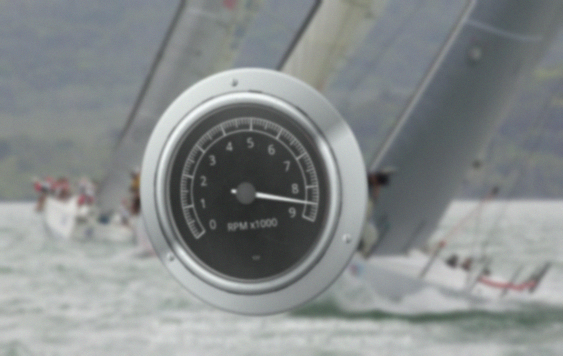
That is 8500 rpm
